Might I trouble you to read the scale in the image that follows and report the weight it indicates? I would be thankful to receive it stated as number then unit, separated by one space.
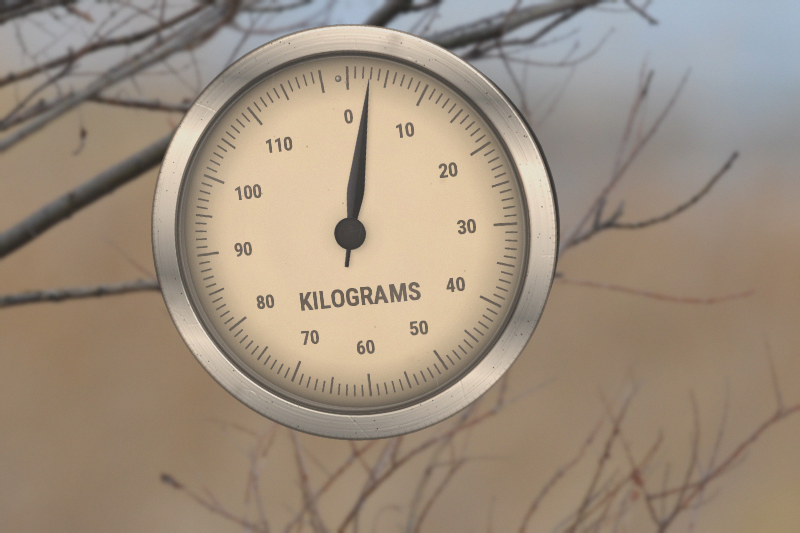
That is 3 kg
